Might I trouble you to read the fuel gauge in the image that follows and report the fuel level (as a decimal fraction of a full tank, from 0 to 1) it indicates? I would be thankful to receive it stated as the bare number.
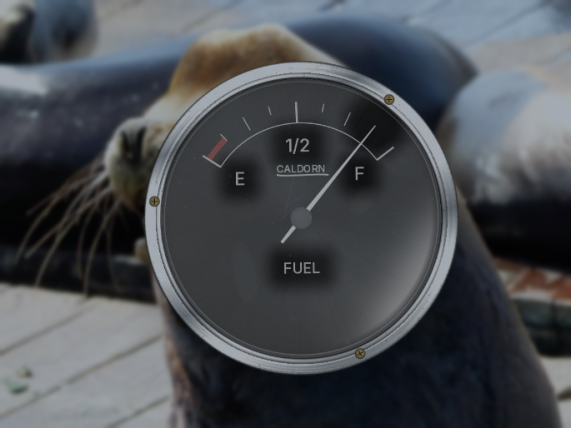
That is 0.875
